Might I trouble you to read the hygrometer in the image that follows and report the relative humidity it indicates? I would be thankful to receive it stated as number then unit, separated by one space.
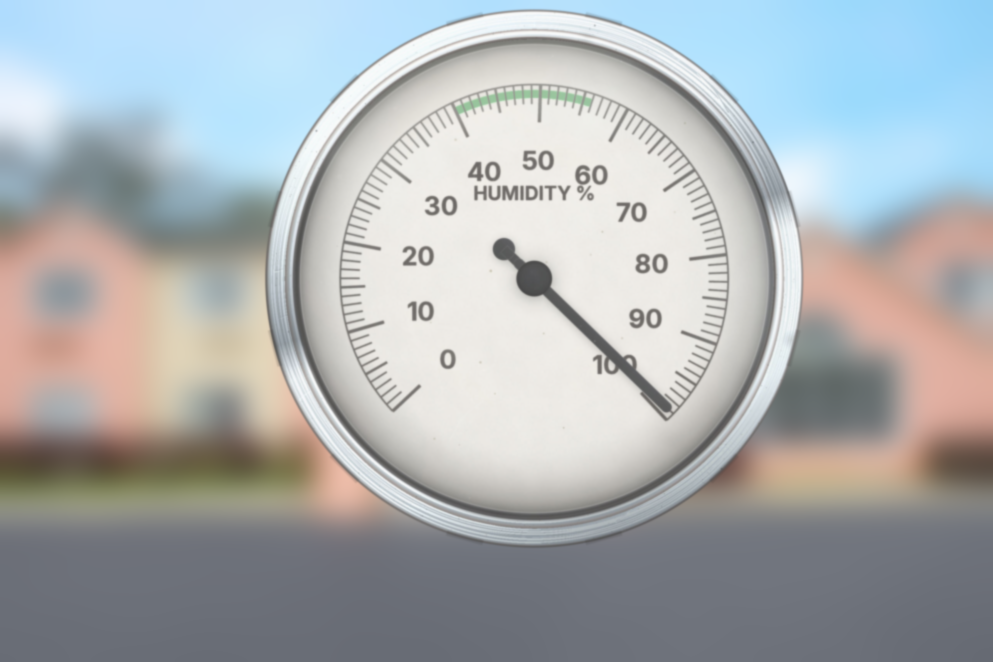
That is 99 %
